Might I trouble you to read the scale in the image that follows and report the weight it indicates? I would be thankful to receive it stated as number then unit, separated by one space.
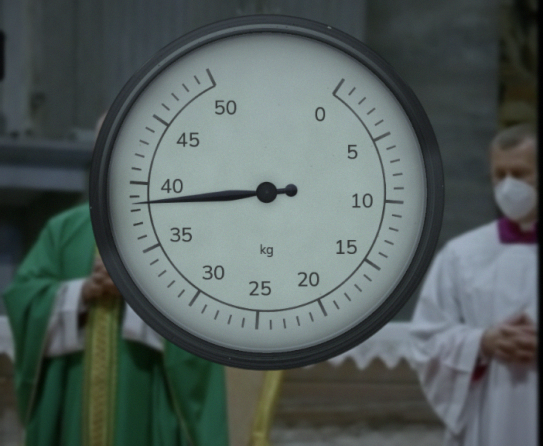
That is 38.5 kg
